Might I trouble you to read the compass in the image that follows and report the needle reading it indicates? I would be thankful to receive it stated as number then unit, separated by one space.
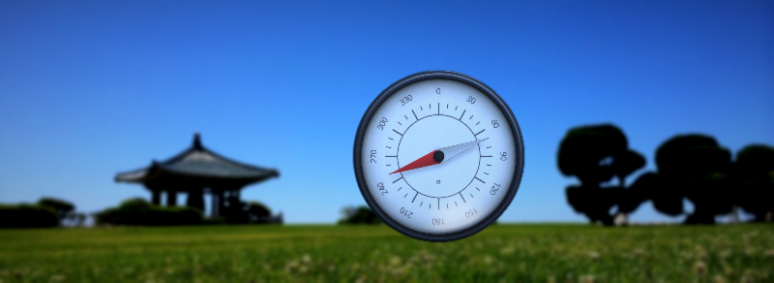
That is 250 °
